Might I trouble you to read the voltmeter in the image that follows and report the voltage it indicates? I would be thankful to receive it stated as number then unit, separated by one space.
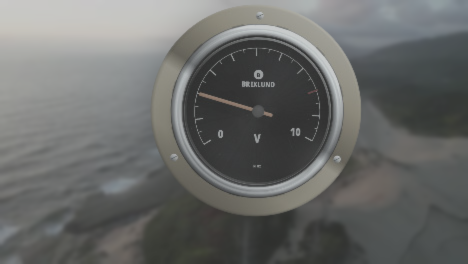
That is 2 V
